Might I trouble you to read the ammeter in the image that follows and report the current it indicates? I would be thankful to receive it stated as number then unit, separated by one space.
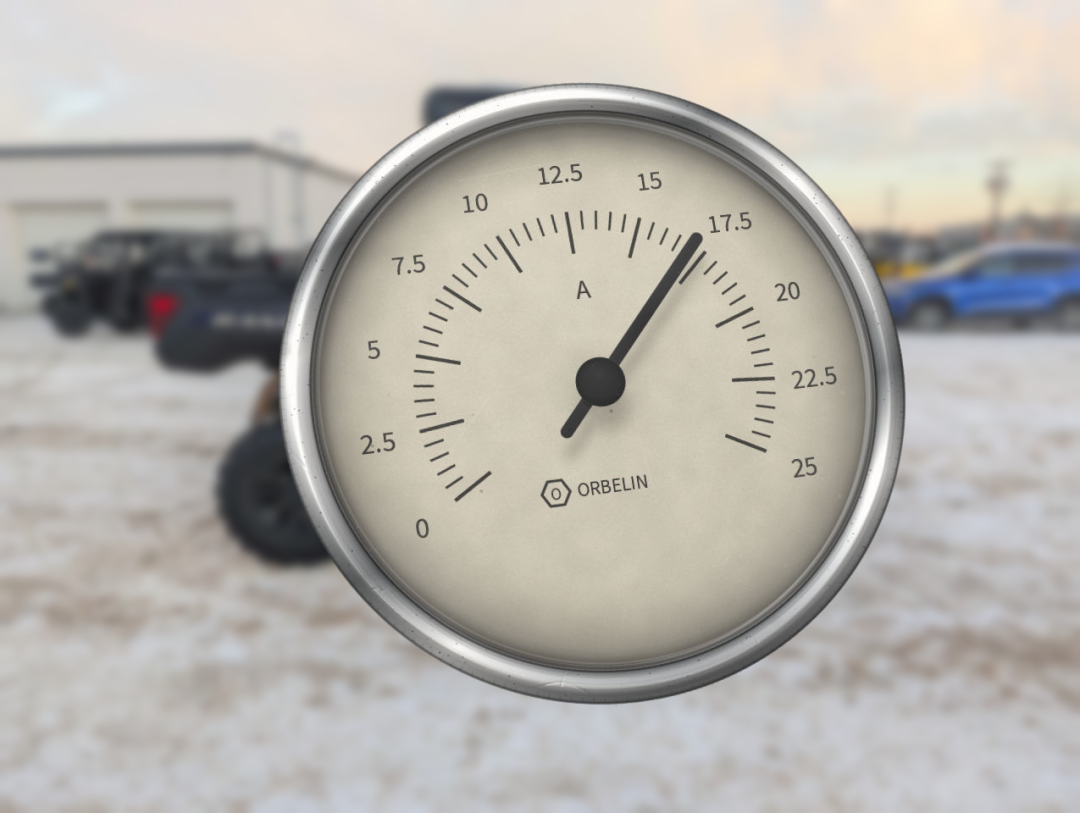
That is 17 A
